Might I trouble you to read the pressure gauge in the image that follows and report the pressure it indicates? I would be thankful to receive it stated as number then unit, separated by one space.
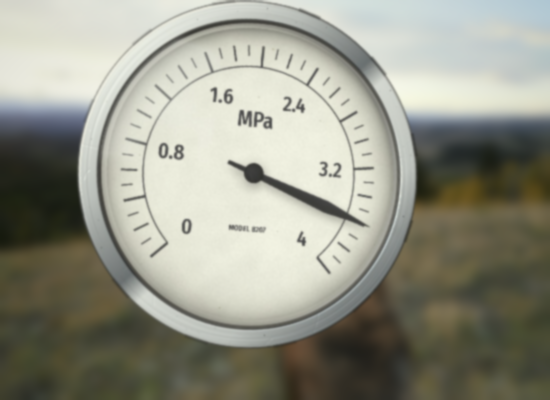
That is 3.6 MPa
